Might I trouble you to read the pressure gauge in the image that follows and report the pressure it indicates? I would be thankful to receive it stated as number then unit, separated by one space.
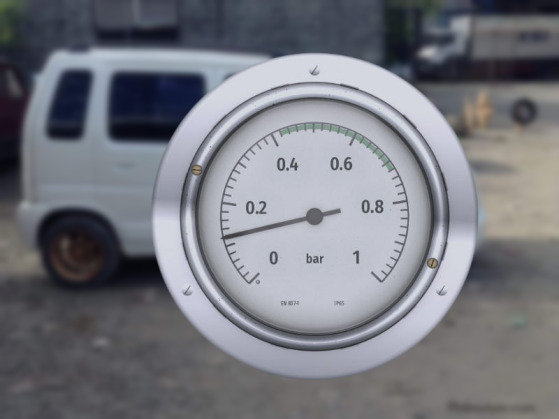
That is 0.12 bar
